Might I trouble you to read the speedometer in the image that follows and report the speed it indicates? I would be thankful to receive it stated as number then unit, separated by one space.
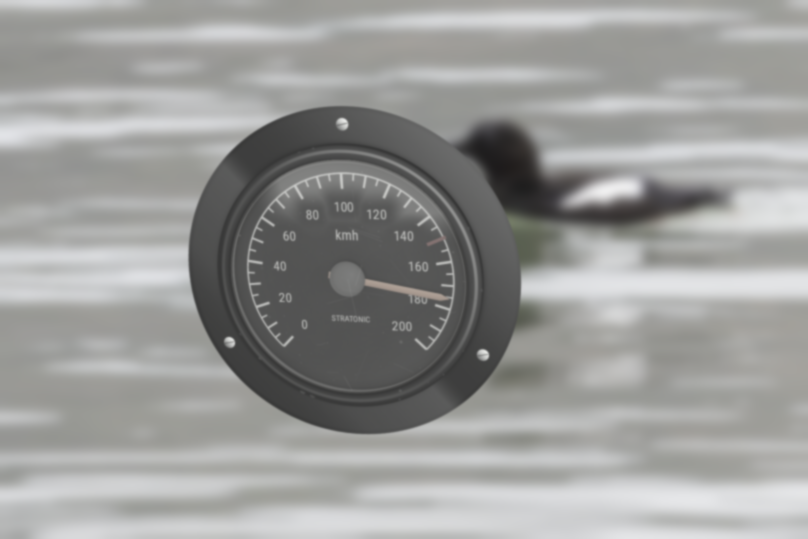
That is 175 km/h
